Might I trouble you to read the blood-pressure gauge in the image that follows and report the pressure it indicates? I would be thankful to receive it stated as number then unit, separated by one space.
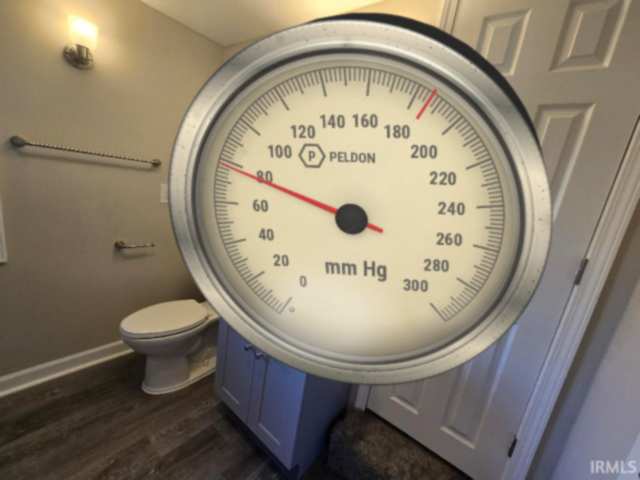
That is 80 mmHg
